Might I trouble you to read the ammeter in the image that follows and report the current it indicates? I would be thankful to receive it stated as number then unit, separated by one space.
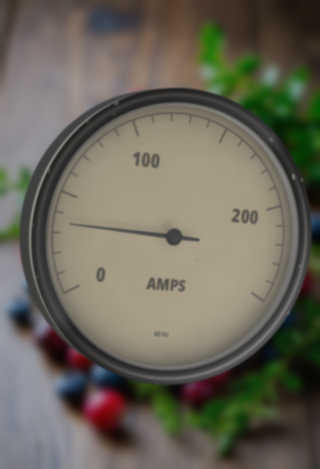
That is 35 A
